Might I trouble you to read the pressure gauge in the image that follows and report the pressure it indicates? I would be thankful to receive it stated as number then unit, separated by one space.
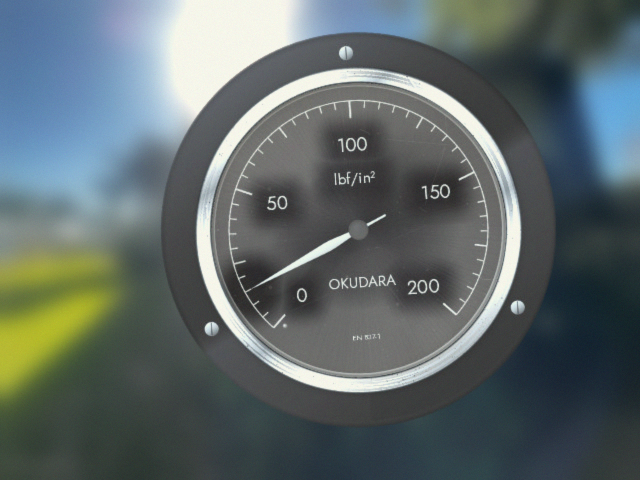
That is 15 psi
